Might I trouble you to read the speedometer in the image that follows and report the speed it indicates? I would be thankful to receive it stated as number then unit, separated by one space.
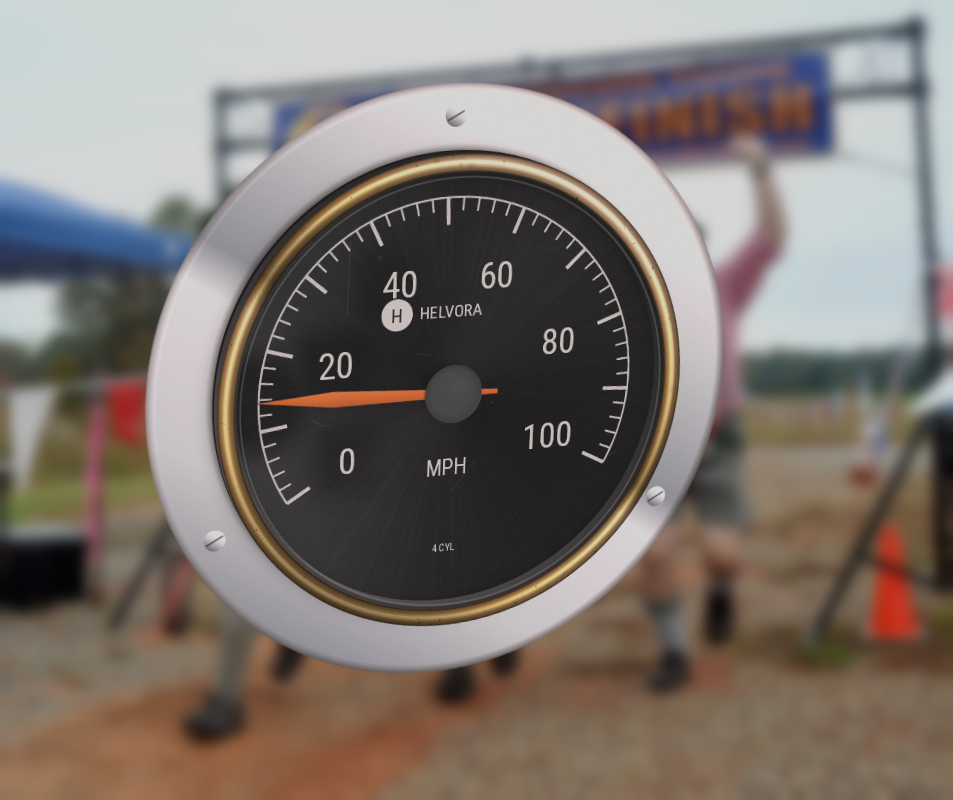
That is 14 mph
